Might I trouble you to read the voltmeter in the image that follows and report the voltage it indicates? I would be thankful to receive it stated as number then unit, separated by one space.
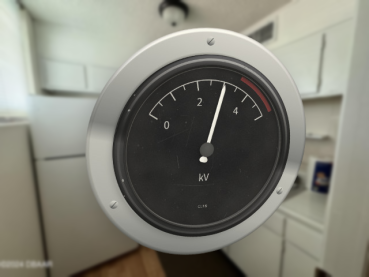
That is 3 kV
